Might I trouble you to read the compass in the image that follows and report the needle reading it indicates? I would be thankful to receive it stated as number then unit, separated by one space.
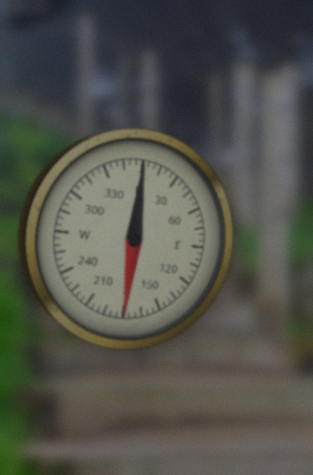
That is 180 °
